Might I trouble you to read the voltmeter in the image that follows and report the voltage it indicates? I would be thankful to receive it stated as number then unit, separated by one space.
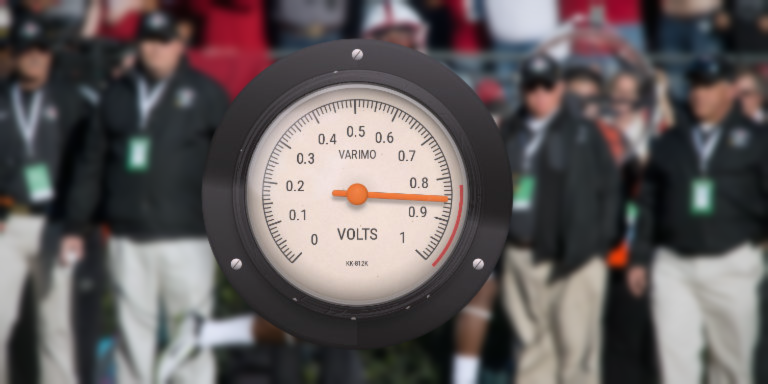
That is 0.85 V
